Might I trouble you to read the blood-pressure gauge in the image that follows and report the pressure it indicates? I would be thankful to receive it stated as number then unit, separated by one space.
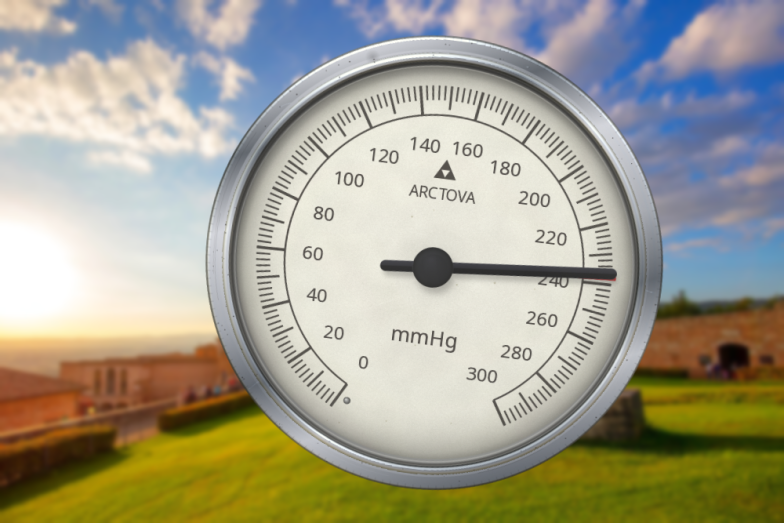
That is 236 mmHg
